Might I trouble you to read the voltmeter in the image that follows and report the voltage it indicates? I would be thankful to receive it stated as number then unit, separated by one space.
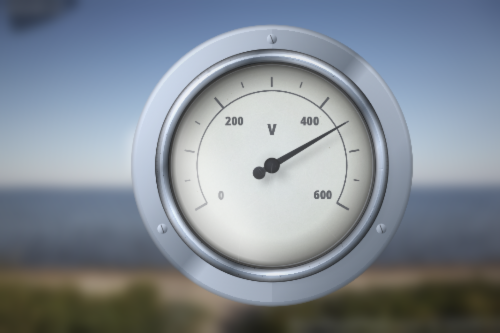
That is 450 V
